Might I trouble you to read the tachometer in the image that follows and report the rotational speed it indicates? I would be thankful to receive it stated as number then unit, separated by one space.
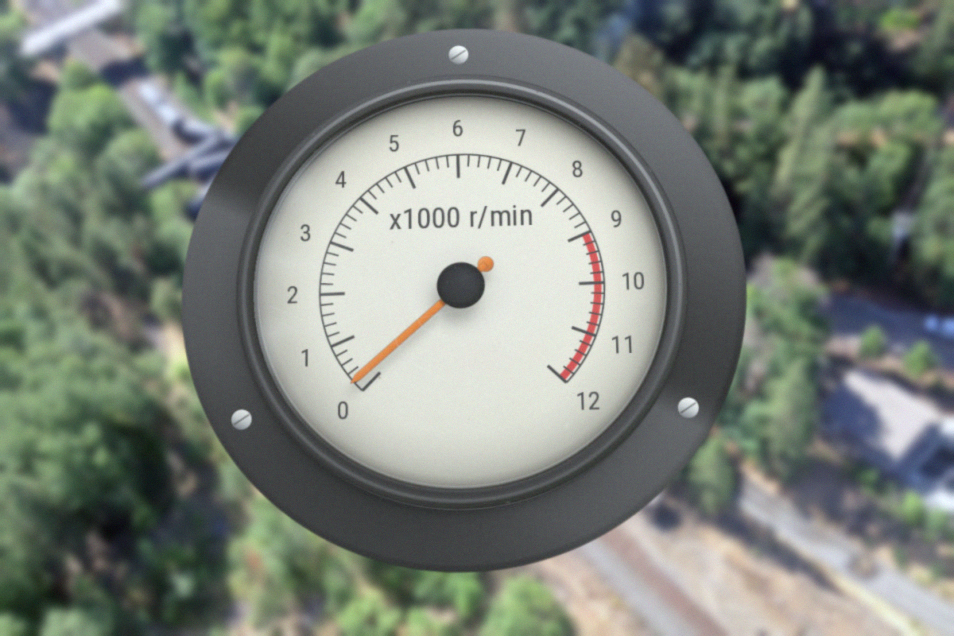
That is 200 rpm
